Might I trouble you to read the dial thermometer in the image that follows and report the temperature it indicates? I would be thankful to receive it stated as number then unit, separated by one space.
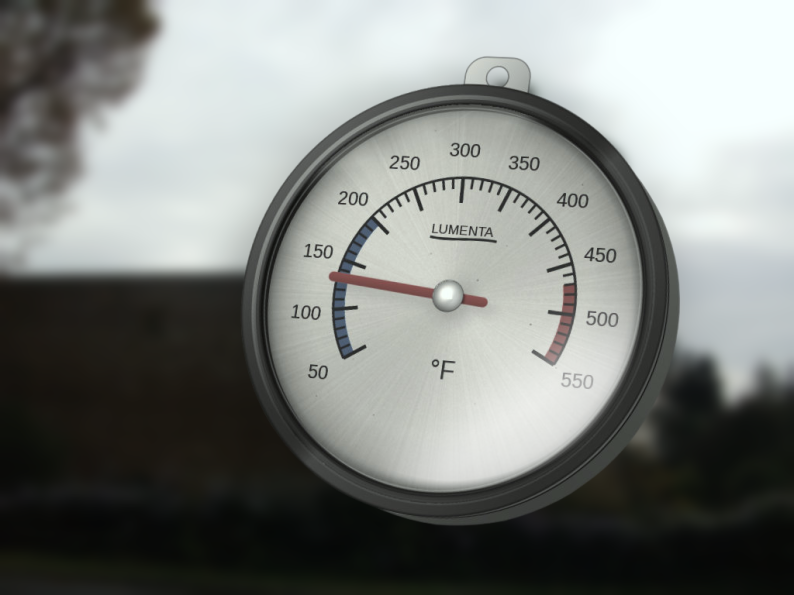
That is 130 °F
